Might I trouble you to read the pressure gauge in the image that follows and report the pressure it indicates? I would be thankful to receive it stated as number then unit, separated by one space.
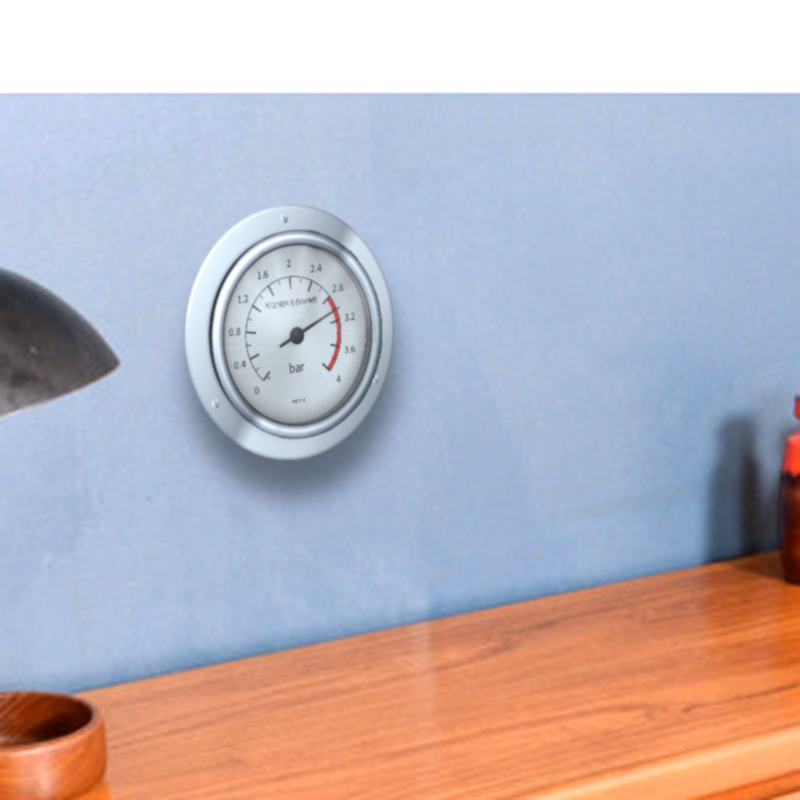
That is 3 bar
